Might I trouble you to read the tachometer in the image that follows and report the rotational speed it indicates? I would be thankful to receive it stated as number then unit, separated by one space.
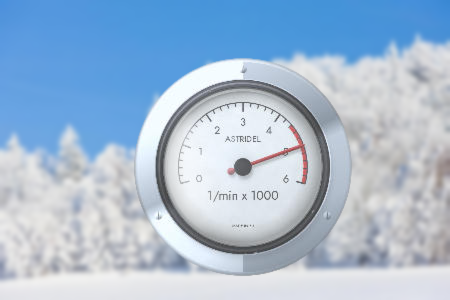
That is 5000 rpm
